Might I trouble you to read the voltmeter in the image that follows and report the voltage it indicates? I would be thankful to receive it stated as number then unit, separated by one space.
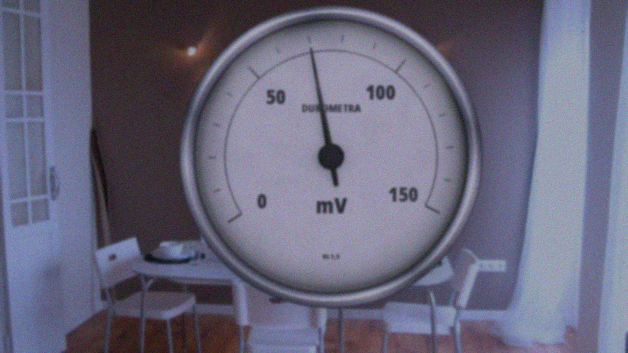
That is 70 mV
